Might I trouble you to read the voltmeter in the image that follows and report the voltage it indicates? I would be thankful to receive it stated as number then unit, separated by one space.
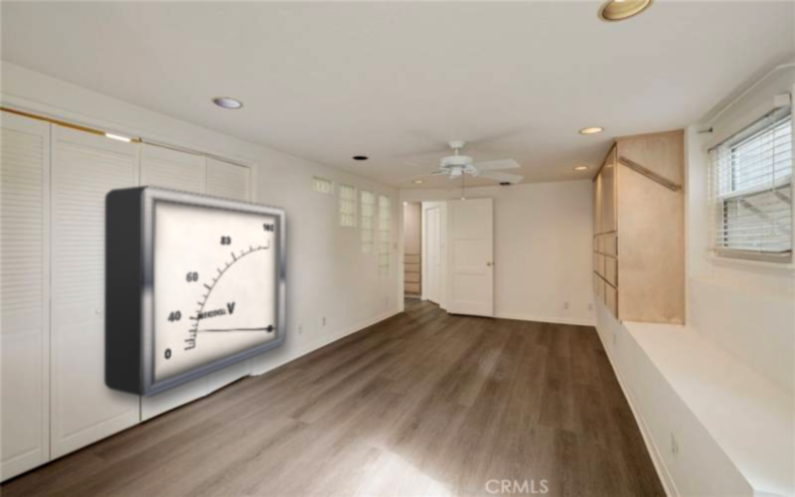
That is 30 V
